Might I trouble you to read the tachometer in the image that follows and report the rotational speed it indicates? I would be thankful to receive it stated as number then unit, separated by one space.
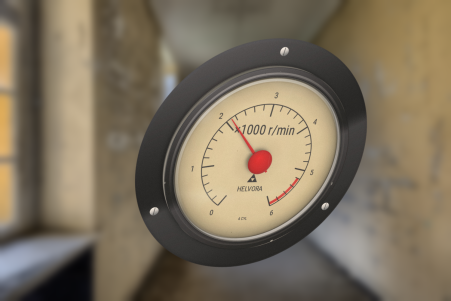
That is 2100 rpm
